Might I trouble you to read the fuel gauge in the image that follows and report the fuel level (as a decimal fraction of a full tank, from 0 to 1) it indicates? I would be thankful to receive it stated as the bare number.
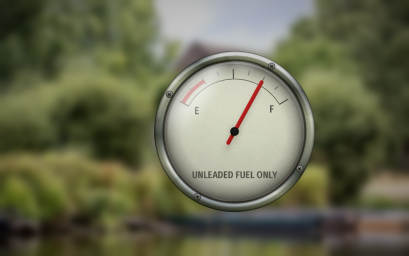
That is 0.75
